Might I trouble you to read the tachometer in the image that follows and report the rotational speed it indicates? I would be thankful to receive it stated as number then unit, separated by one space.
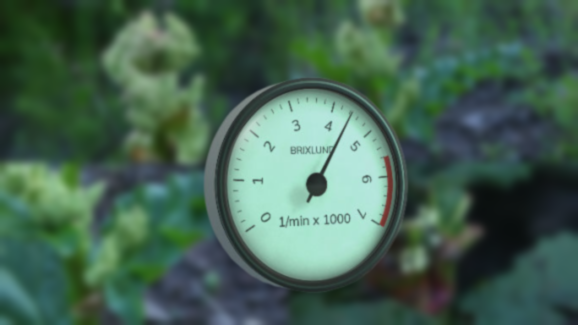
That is 4400 rpm
